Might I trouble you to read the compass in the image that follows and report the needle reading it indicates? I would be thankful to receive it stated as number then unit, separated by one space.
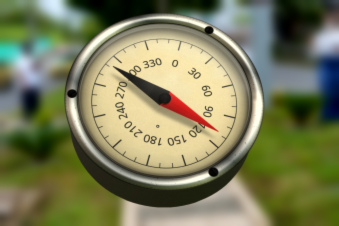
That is 110 °
